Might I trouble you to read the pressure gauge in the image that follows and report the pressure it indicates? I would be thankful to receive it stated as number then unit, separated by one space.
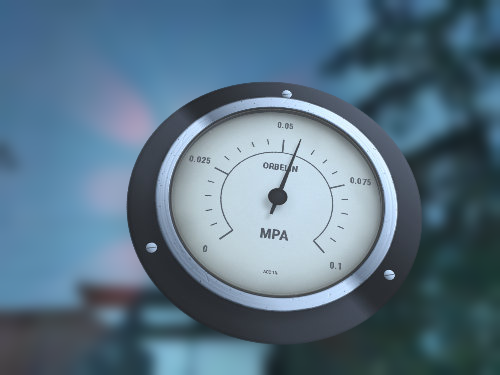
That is 0.055 MPa
